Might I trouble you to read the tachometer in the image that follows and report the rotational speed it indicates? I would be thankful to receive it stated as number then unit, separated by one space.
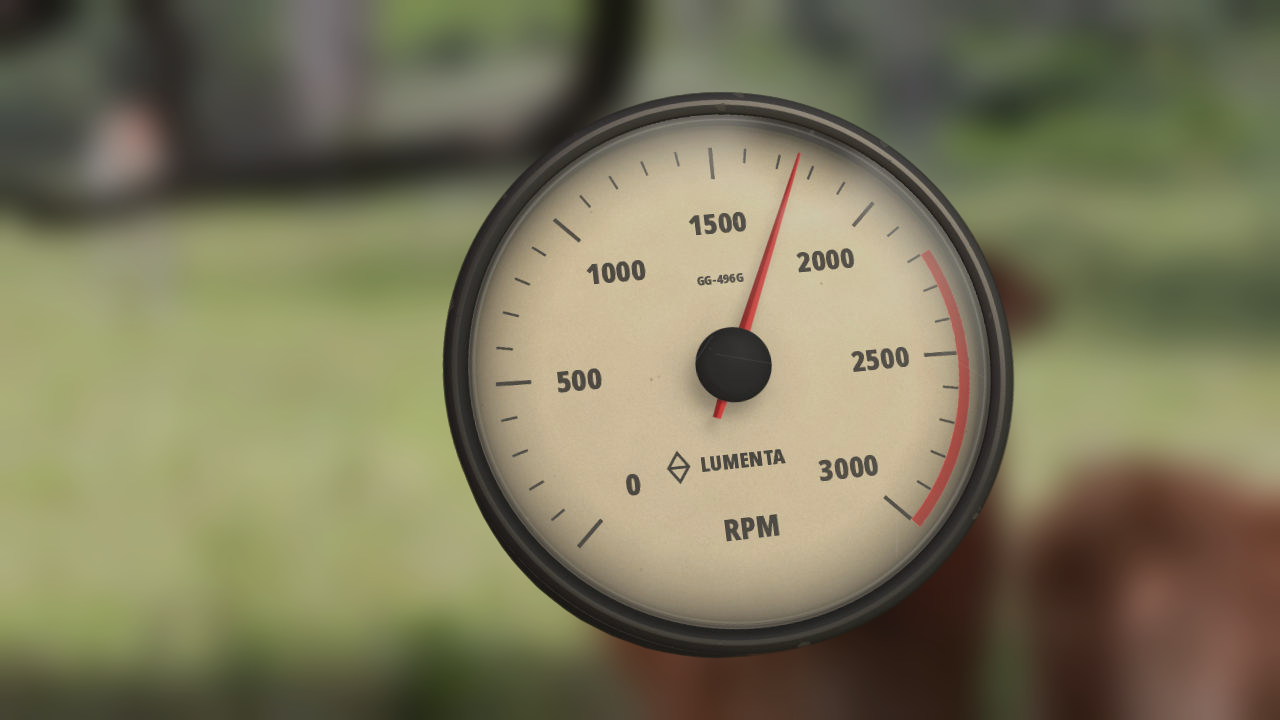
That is 1750 rpm
